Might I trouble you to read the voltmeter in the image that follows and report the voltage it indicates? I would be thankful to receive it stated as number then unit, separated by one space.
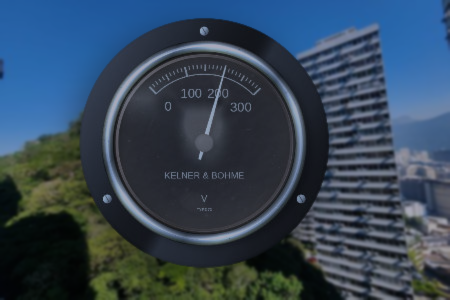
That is 200 V
